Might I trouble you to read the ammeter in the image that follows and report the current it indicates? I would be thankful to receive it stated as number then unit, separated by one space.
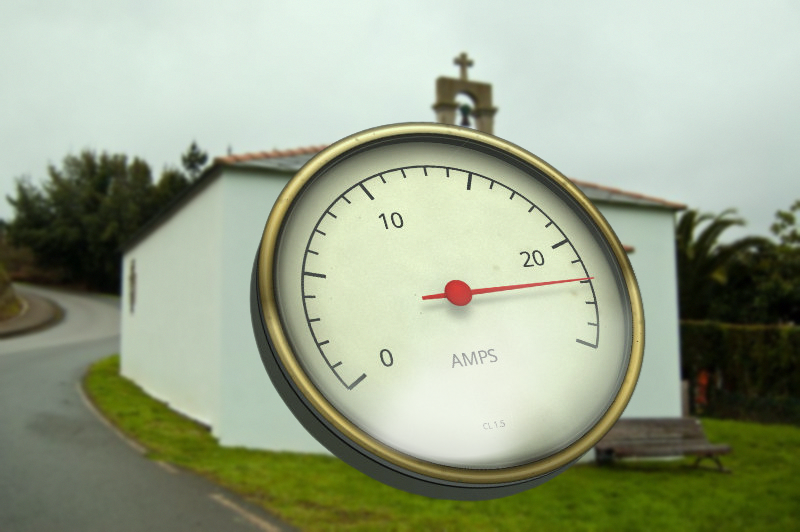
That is 22 A
